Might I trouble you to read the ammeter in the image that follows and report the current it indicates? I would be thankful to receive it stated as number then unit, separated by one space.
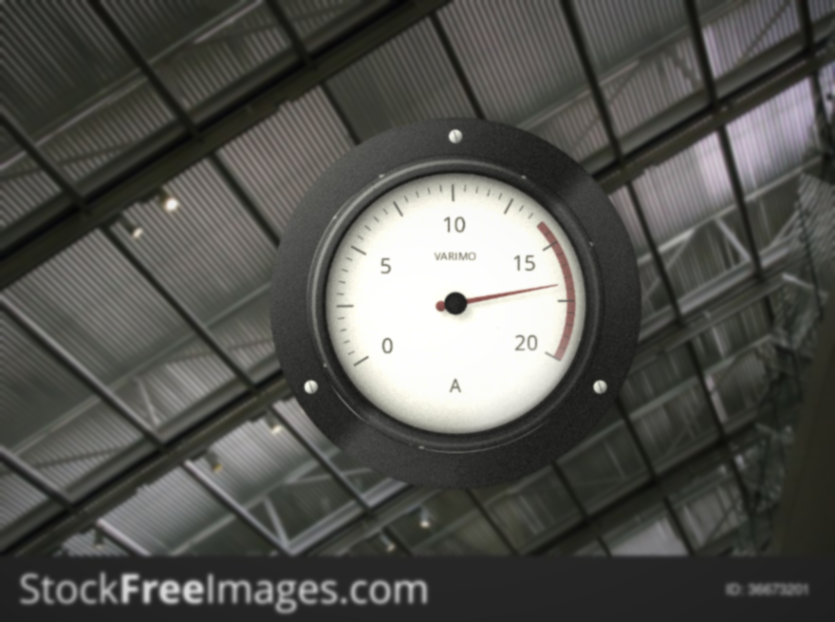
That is 16.75 A
